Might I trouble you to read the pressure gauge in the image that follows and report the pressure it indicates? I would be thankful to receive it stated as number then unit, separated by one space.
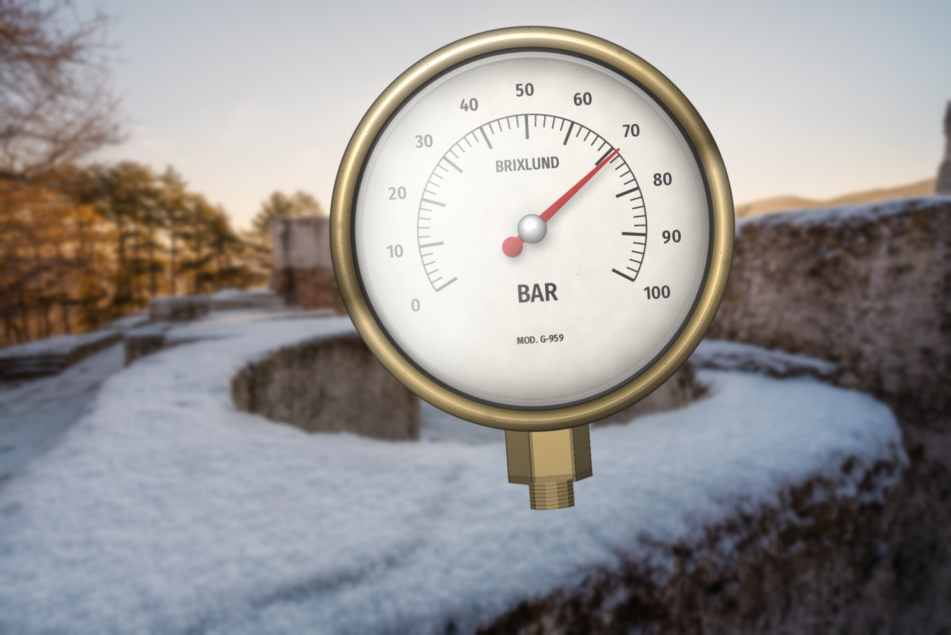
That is 71 bar
